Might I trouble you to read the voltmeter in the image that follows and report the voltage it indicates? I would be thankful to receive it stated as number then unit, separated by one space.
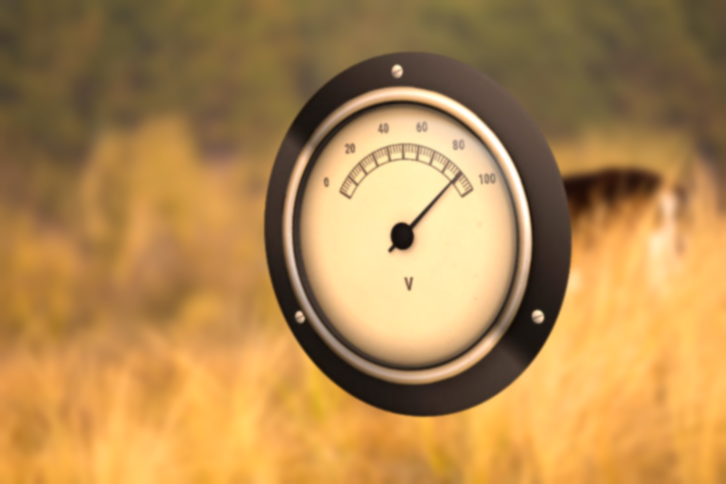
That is 90 V
